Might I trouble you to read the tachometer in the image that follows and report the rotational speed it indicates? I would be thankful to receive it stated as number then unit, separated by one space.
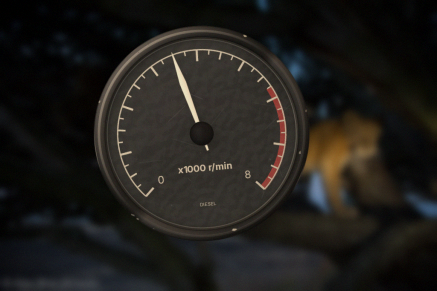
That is 3500 rpm
